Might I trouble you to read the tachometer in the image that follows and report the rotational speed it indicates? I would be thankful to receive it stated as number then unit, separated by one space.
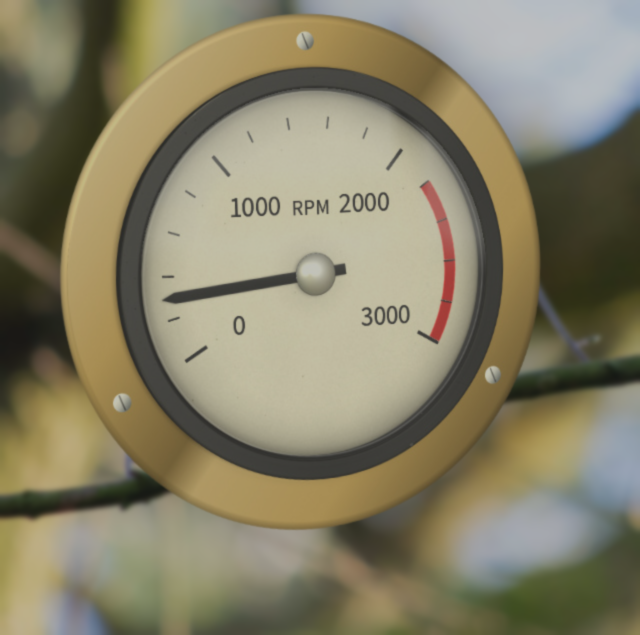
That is 300 rpm
